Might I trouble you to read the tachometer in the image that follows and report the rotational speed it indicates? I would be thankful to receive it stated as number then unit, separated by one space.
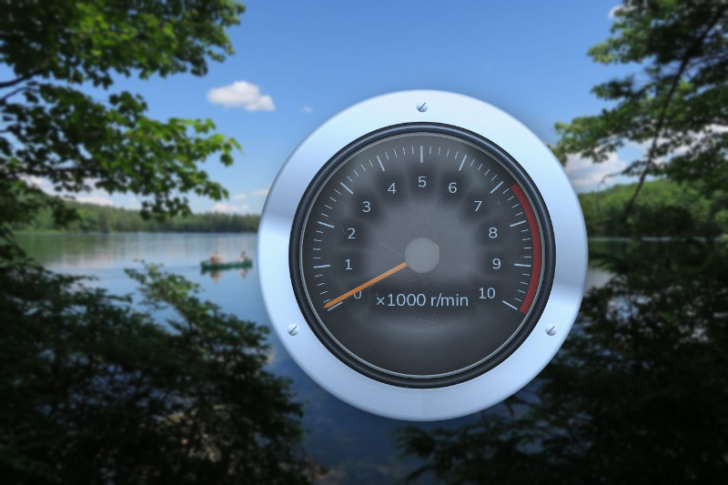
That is 100 rpm
